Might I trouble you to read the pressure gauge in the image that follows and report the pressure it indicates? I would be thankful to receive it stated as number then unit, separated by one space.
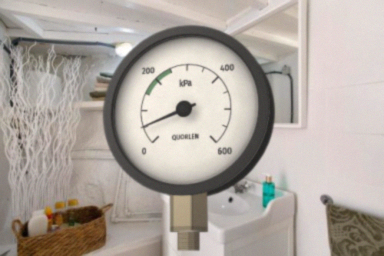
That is 50 kPa
